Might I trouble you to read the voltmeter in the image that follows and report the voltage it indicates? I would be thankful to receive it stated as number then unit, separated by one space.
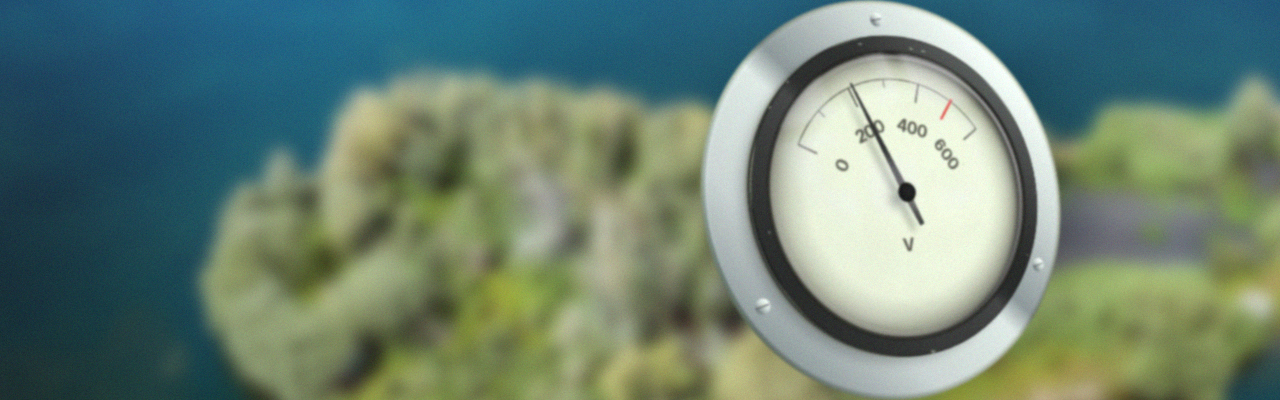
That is 200 V
